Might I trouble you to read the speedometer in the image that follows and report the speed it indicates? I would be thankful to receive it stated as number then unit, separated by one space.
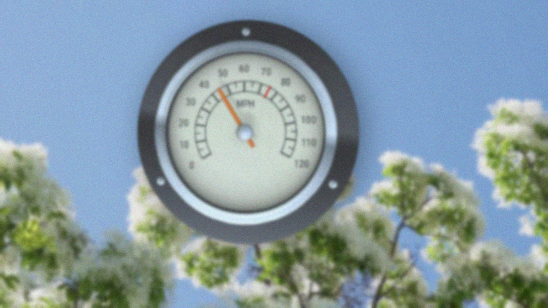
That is 45 mph
